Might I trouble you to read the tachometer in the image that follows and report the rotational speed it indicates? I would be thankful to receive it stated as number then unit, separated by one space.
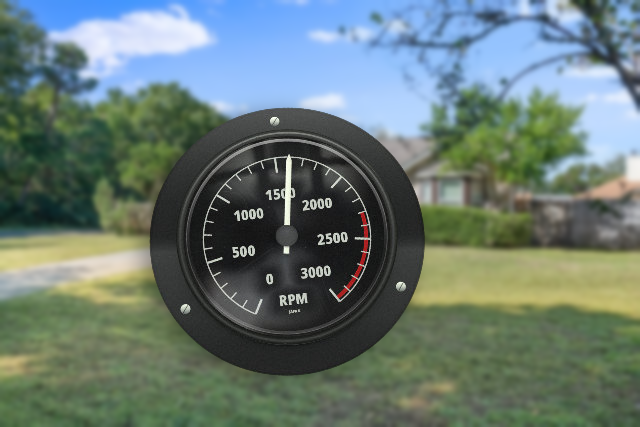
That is 1600 rpm
